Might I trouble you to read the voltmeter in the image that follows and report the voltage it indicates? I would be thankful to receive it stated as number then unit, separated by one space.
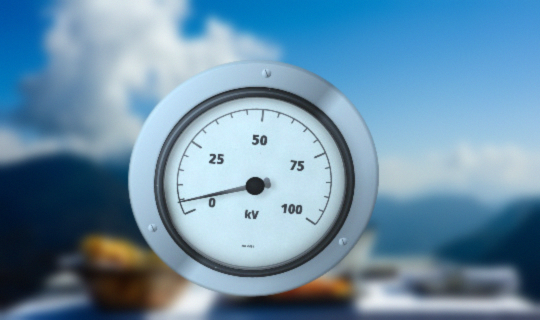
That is 5 kV
